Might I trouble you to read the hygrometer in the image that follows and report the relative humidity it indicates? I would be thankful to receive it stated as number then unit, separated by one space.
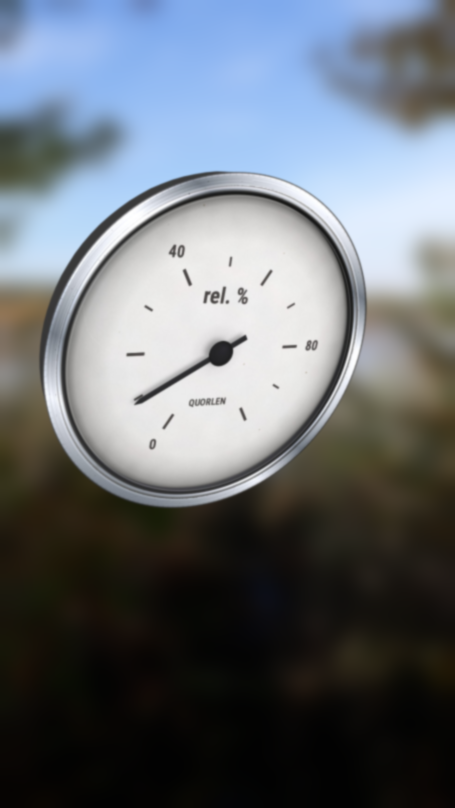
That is 10 %
